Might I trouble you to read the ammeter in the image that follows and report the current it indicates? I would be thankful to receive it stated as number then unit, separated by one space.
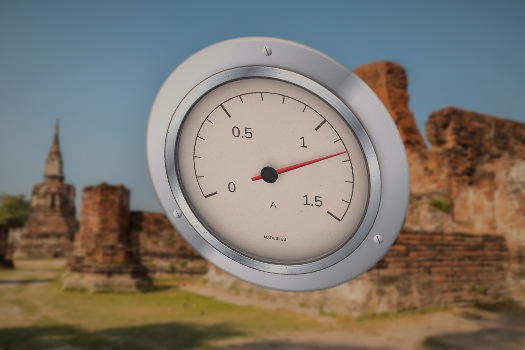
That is 1.15 A
